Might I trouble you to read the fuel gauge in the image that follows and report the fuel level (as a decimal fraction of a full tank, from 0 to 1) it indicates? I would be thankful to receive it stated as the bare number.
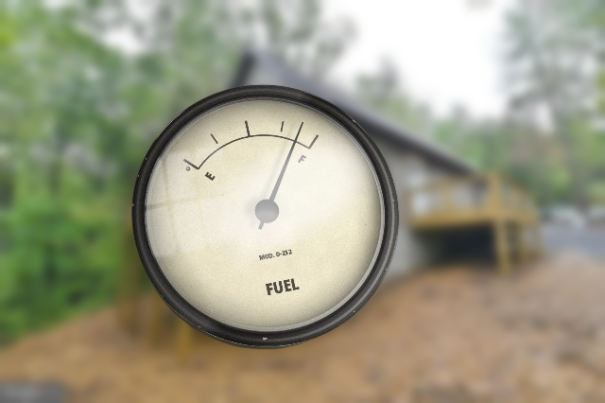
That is 0.875
